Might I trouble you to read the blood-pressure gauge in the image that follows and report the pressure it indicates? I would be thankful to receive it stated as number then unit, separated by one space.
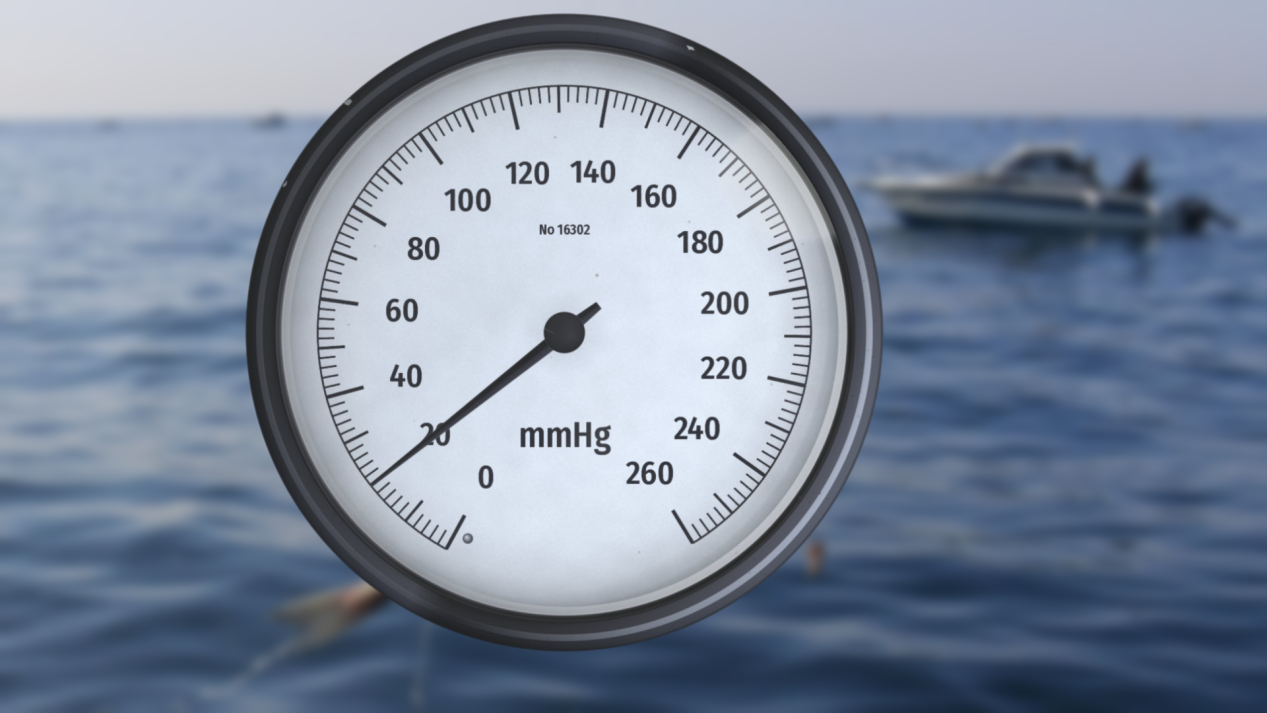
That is 20 mmHg
